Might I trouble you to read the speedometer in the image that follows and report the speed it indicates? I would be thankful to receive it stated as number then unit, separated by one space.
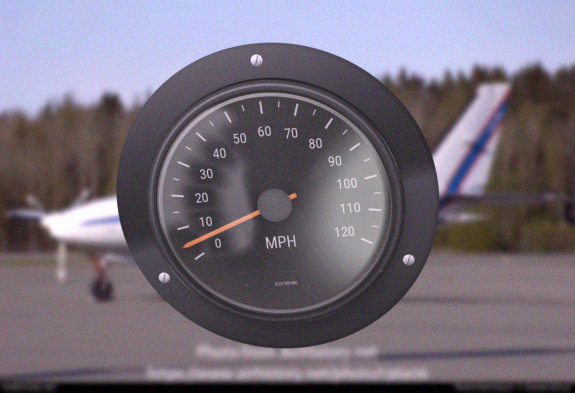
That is 5 mph
